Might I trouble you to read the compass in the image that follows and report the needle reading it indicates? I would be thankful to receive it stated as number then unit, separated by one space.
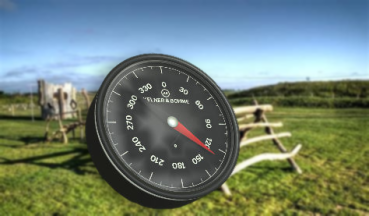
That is 130 °
